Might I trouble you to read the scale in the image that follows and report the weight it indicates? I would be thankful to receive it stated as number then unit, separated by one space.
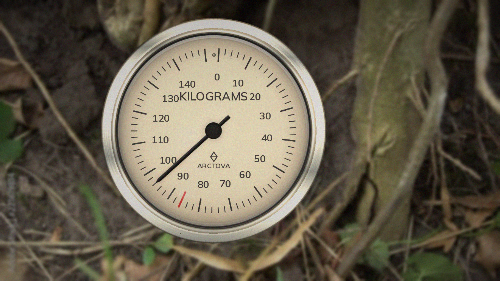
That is 96 kg
